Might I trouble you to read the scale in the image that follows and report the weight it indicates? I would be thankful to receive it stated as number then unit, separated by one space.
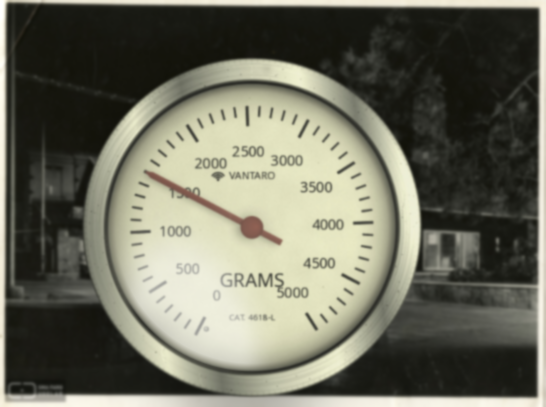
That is 1500 g
